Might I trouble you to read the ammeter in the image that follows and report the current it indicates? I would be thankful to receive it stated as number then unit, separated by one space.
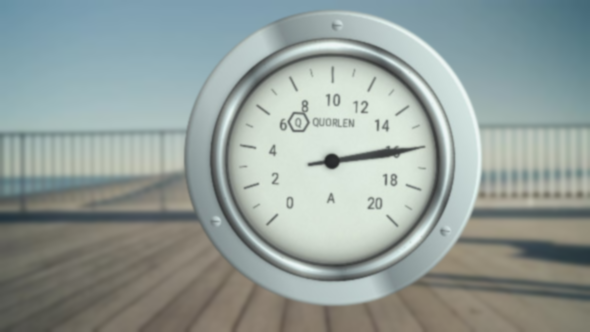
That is 16 A
